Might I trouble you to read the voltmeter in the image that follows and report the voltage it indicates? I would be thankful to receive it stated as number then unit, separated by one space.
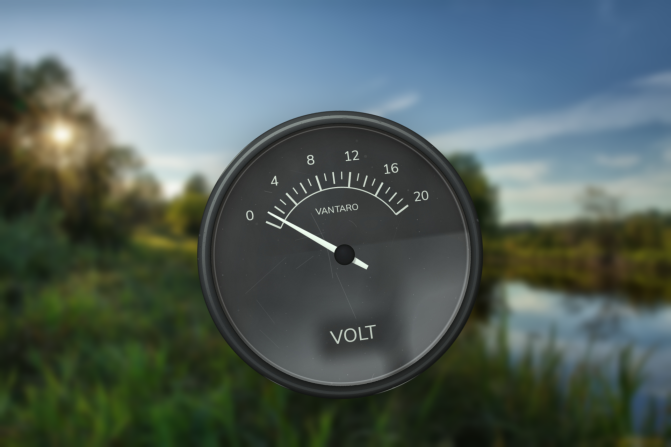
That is 1 V
